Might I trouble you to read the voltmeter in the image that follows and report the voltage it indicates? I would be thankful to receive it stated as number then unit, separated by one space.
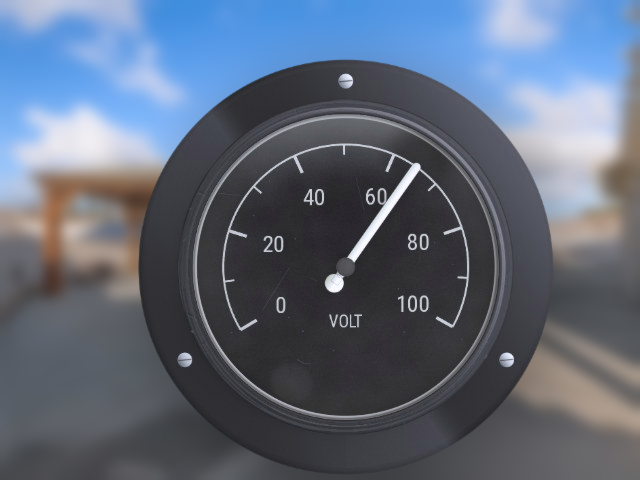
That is 65 V
